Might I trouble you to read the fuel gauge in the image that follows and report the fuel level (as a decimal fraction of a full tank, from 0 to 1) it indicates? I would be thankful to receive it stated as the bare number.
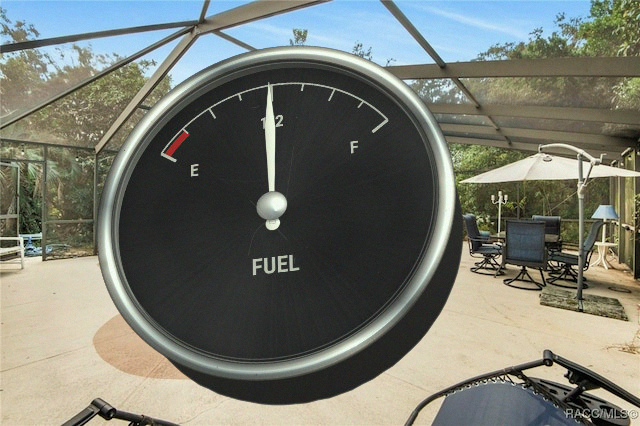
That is 0.5
